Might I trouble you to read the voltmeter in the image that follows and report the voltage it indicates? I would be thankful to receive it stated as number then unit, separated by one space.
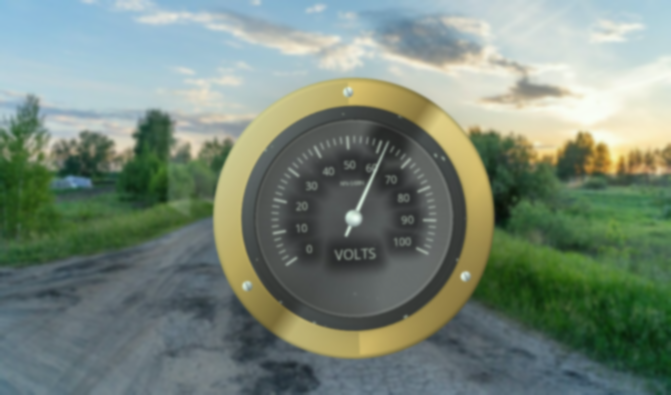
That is 62 V
